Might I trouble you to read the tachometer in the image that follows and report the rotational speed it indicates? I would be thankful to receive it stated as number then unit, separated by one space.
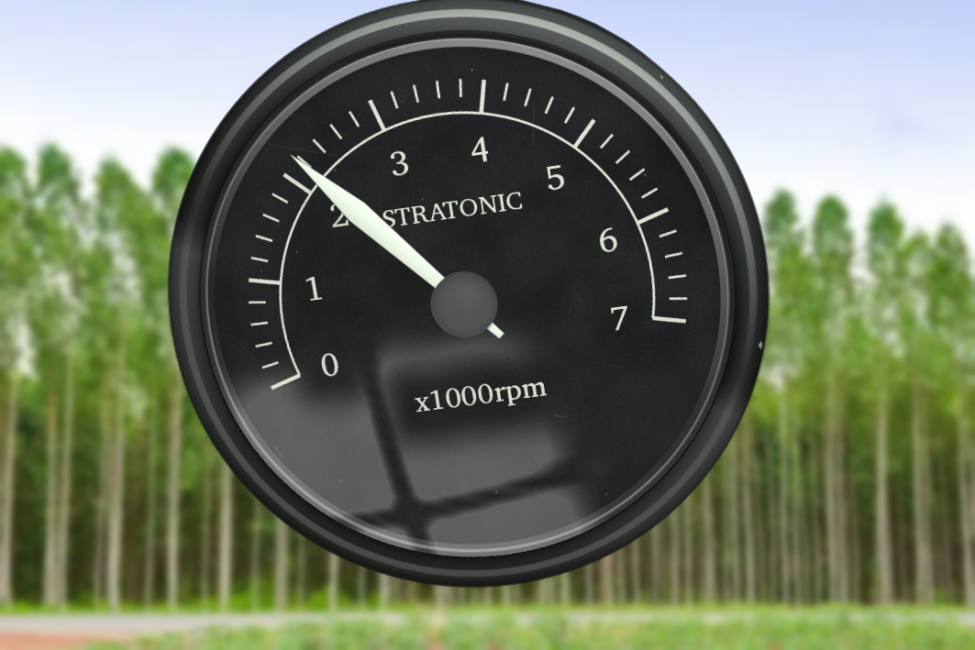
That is 2200 rpm
